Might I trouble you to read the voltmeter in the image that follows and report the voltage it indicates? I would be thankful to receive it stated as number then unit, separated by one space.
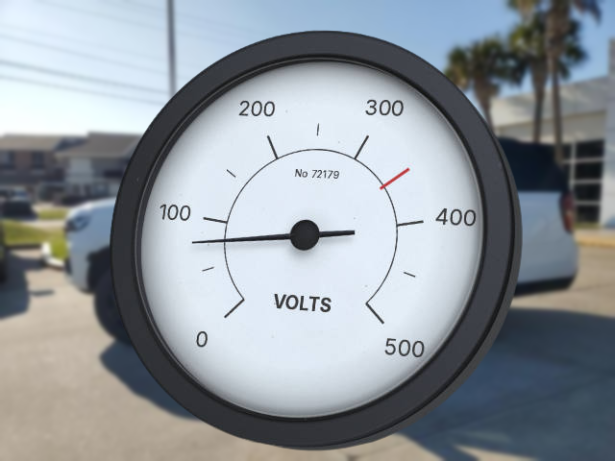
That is 75 V
